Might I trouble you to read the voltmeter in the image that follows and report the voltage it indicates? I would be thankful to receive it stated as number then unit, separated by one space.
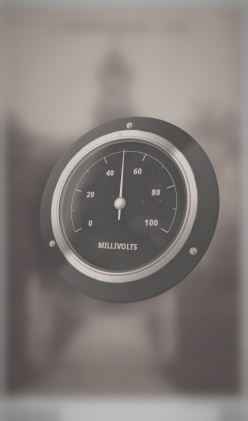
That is 50 mV
